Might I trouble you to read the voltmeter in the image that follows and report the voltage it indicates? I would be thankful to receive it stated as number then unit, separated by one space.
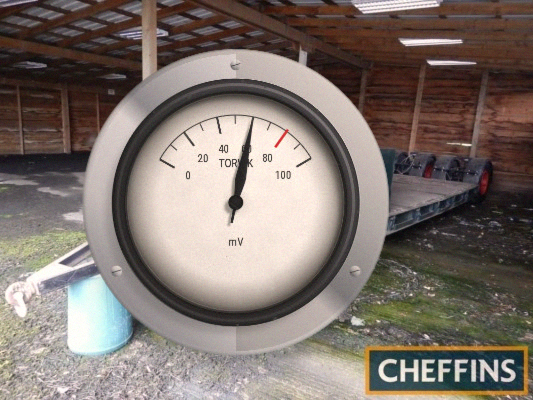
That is 60 mV
